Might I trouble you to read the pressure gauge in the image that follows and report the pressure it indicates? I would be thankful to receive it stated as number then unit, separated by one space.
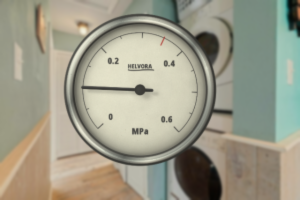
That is 0.1 MPa
